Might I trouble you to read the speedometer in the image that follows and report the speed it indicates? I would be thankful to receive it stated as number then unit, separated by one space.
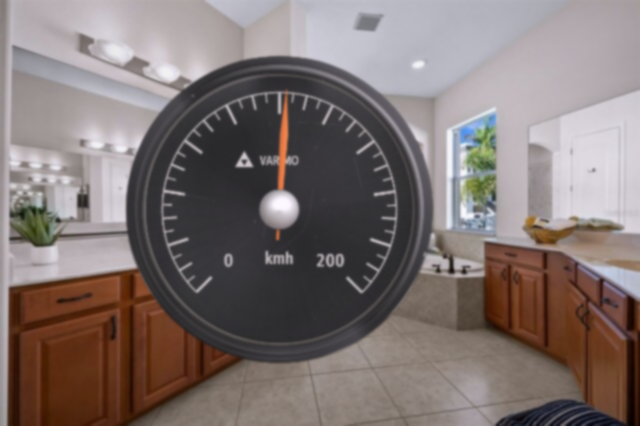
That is 102.5 km/h
